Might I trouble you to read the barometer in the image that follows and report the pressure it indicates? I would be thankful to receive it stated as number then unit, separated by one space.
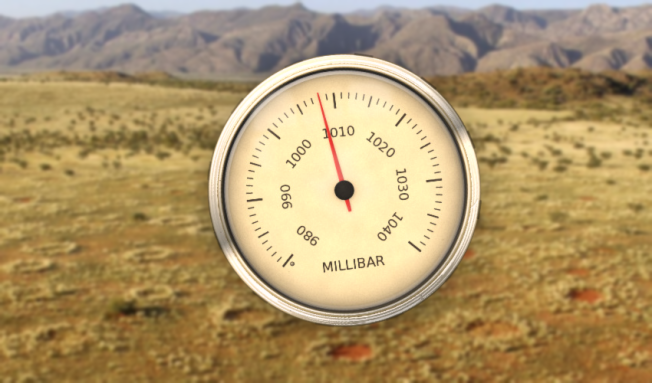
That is 1008 mbar
